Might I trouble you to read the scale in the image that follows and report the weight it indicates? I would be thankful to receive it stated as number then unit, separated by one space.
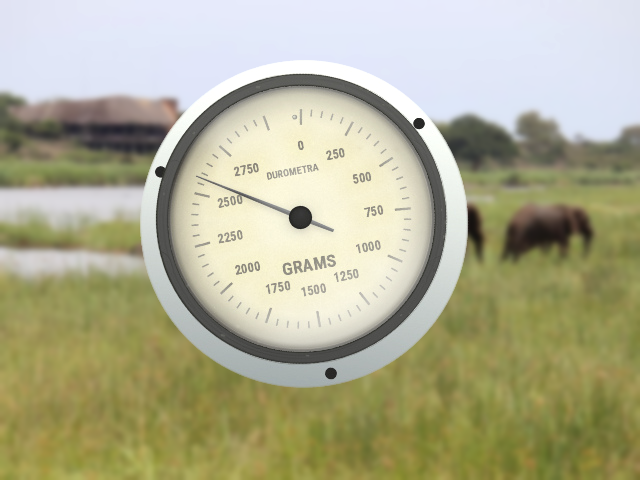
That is 2575 g
